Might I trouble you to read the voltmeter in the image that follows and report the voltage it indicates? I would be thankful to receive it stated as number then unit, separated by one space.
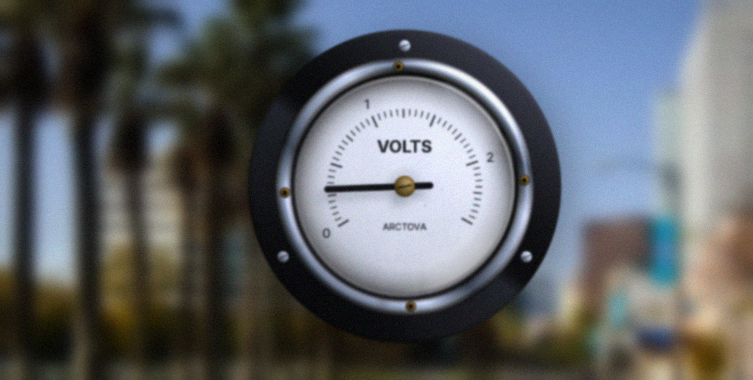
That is 0.3 V
